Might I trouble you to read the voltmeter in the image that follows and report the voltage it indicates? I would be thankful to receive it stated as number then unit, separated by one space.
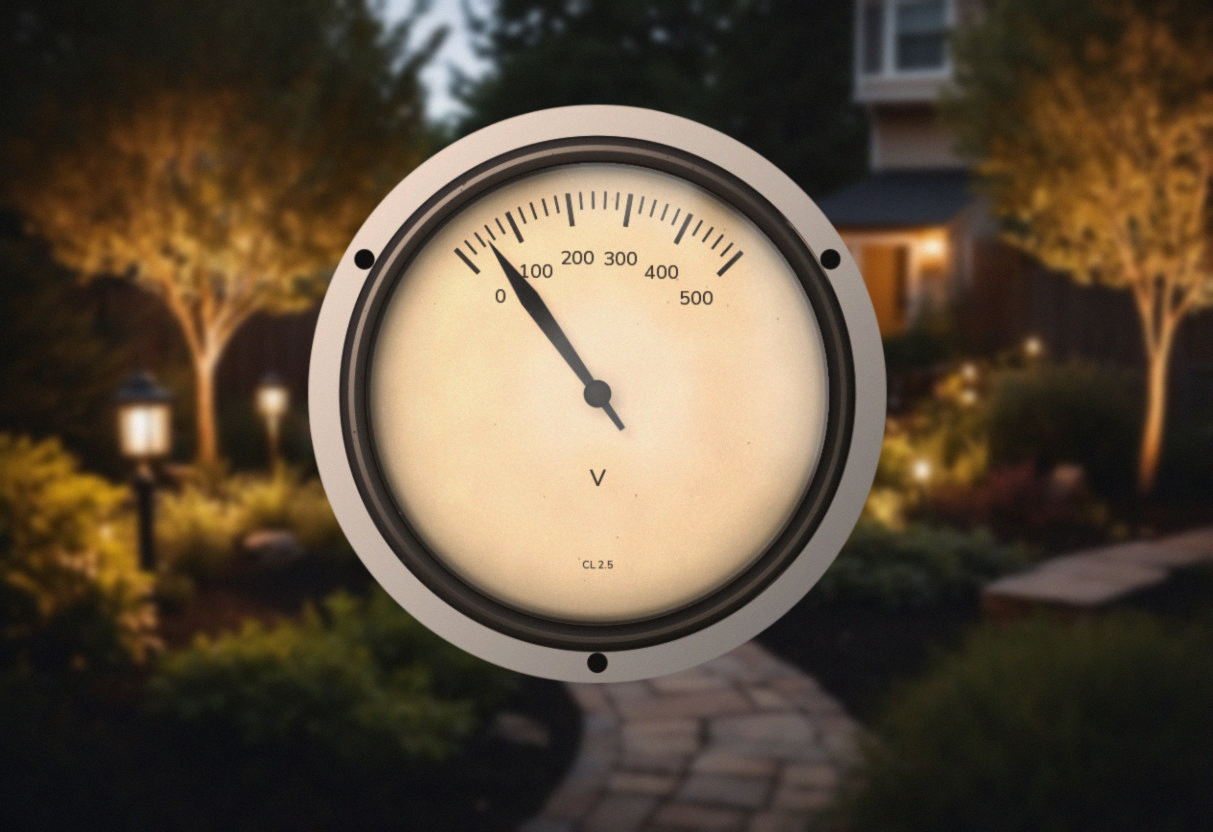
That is 50 V
